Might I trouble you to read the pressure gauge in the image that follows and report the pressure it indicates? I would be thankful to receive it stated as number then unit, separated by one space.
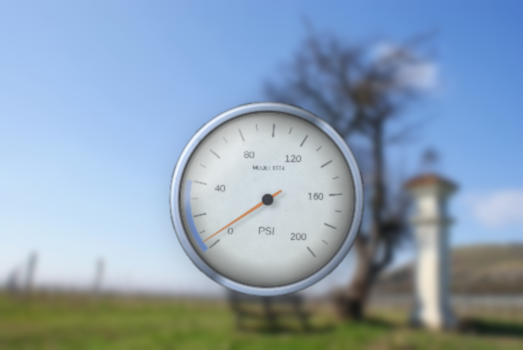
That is 5 psi
